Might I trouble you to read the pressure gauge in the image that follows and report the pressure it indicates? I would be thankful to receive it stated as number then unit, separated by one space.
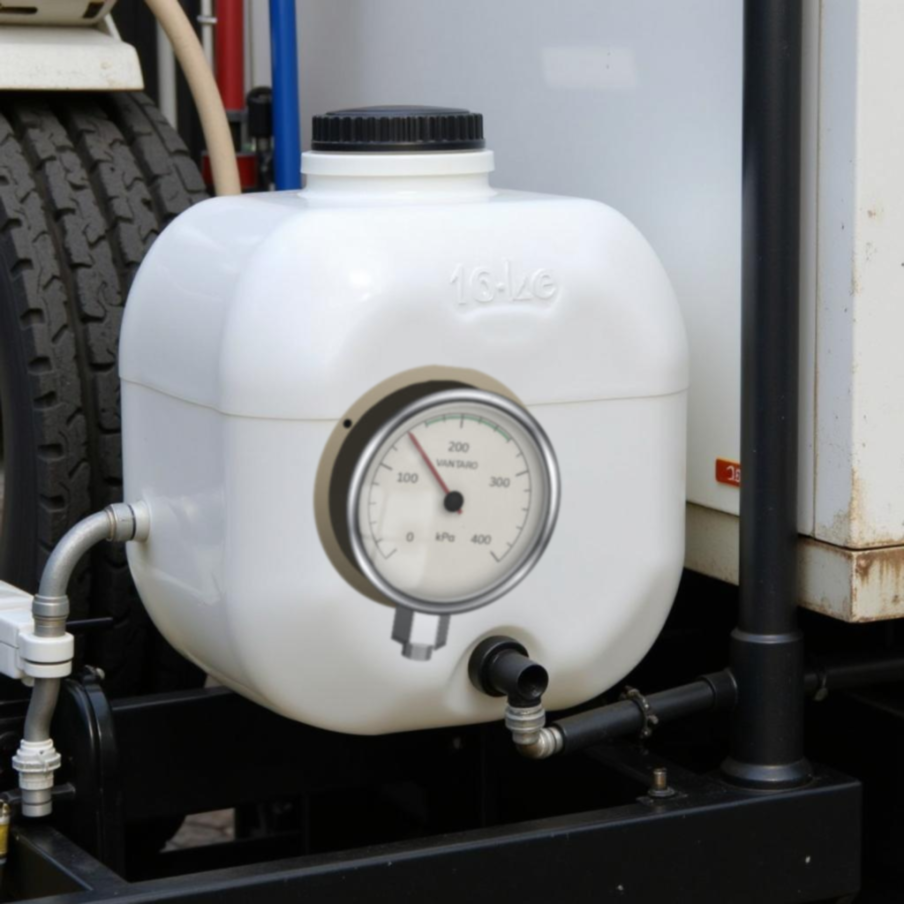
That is 140 kPa
